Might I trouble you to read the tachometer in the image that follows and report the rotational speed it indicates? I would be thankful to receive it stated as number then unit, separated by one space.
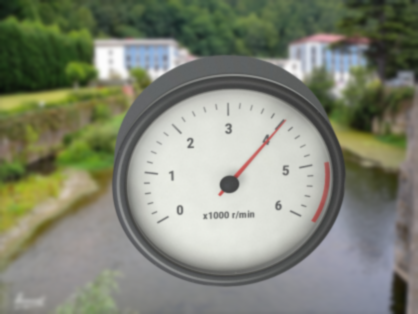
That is 4000 rpm
